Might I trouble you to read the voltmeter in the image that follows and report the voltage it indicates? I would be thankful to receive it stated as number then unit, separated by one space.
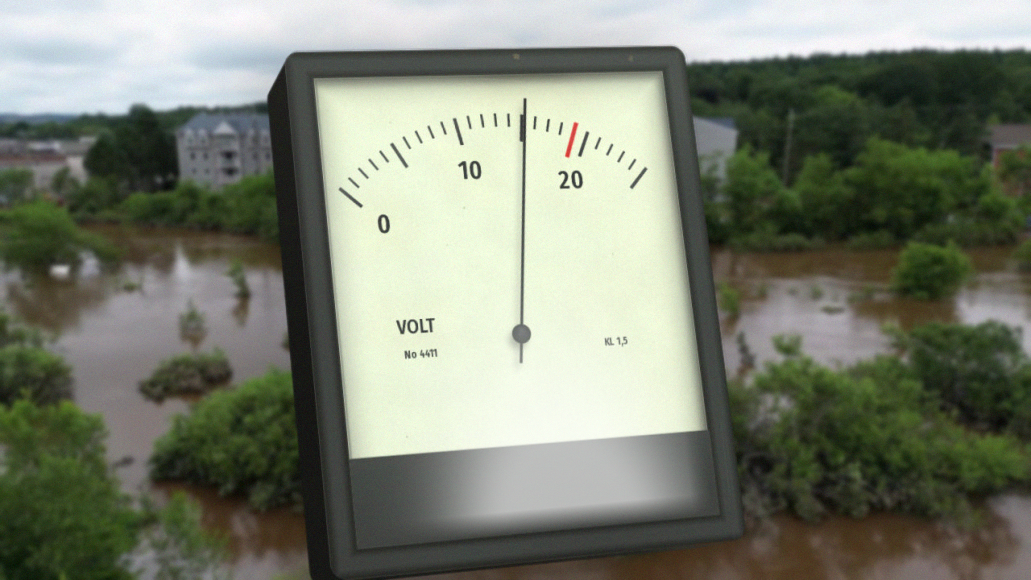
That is 15 V
